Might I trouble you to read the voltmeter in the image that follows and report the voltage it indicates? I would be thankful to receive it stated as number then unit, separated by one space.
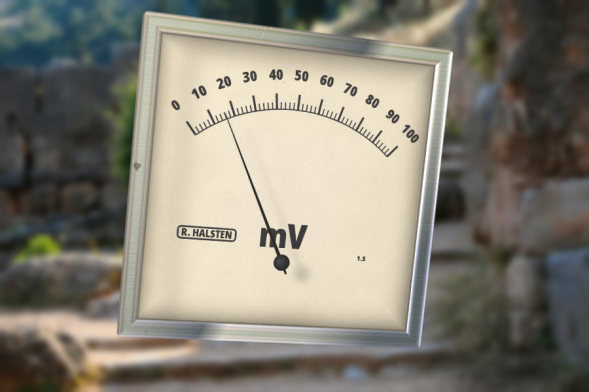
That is 16 mV
